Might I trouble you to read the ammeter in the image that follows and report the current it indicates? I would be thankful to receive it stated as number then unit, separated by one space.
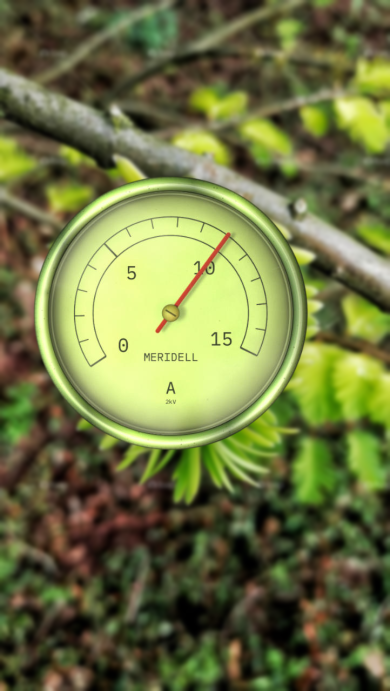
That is 10 A
